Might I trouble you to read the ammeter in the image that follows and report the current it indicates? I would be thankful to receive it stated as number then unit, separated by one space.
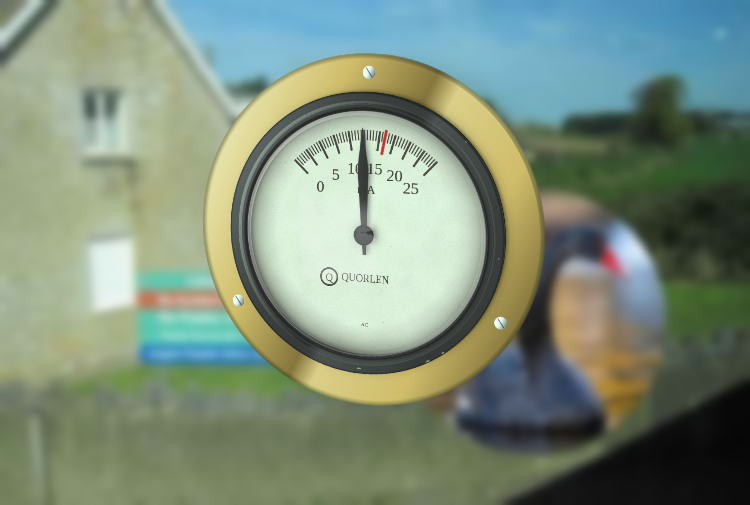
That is 12.5 mA
